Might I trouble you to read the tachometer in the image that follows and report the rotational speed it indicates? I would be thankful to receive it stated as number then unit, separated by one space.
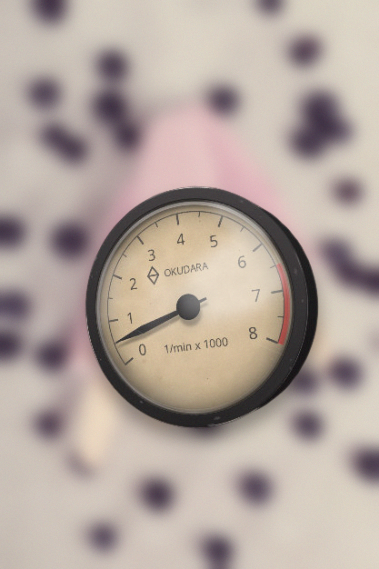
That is 500 rpm
